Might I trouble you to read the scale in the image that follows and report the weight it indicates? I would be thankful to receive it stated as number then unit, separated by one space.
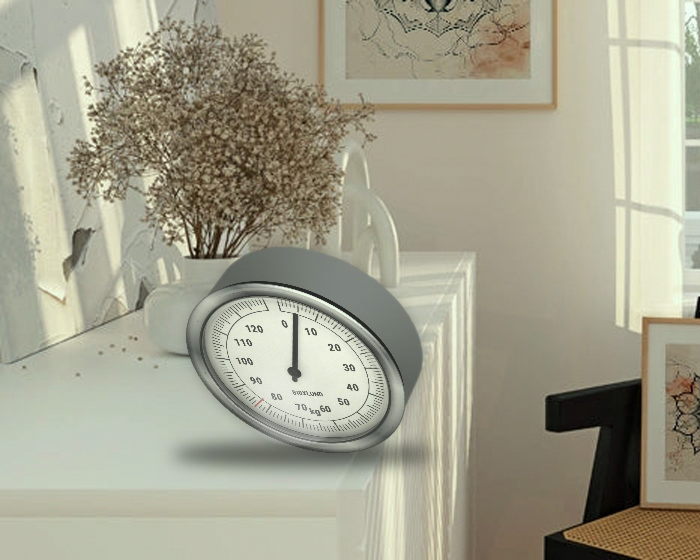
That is 5 kg
